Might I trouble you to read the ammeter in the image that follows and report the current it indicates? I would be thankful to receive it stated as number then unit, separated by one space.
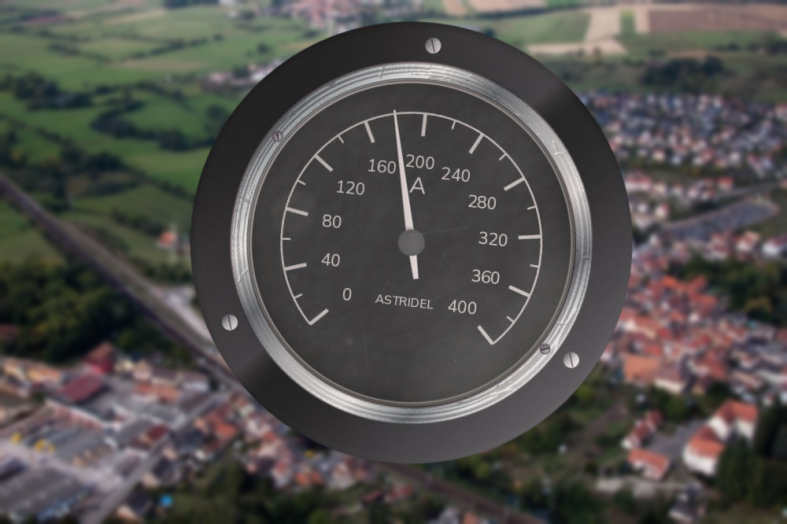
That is 180 A
